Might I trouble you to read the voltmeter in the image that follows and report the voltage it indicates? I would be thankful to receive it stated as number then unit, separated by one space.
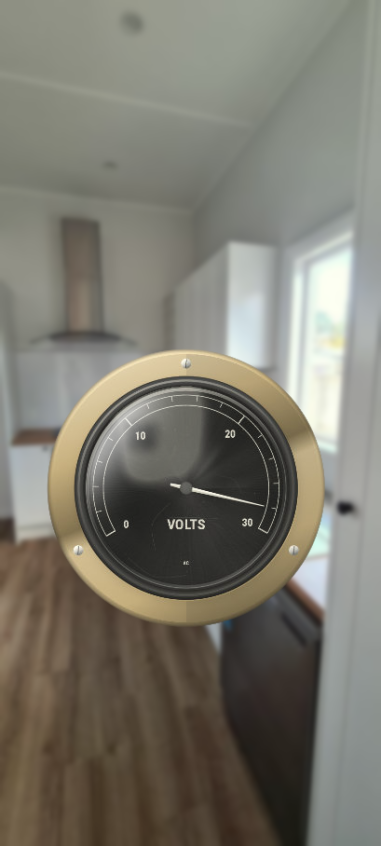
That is 28 V
